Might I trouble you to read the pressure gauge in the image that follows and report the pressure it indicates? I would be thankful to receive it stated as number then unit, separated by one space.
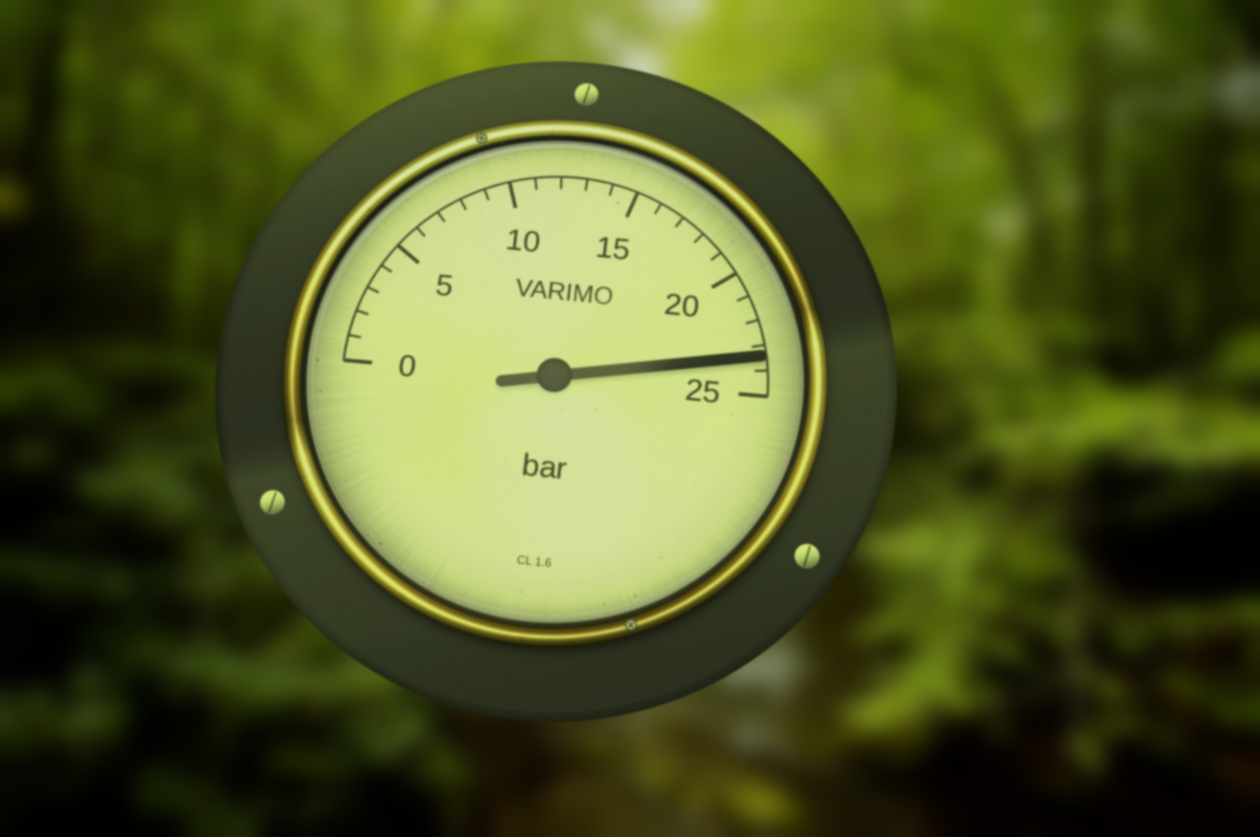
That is 23.5 bar
